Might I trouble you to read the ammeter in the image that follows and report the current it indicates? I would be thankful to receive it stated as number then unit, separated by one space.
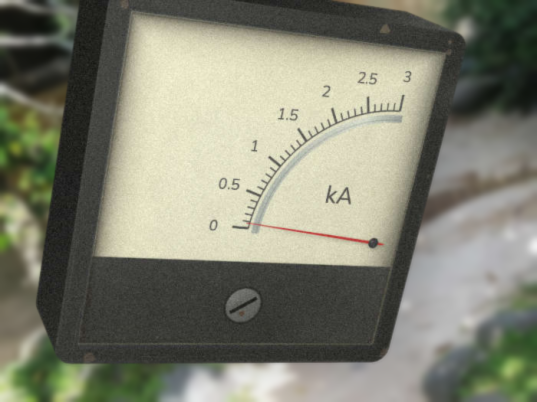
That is 0.1 kA
